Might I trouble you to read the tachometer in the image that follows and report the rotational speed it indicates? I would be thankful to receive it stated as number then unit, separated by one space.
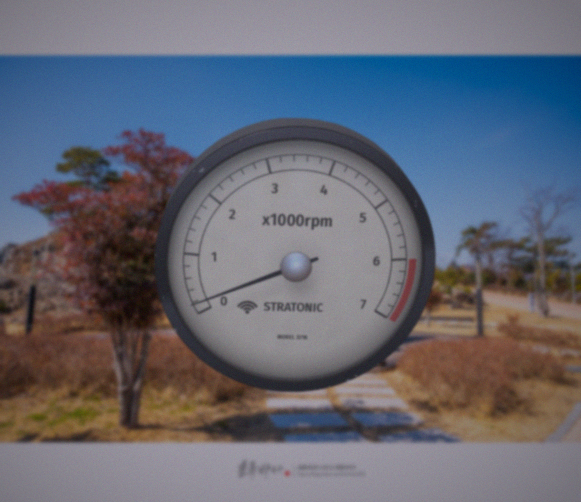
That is 200 rpm
